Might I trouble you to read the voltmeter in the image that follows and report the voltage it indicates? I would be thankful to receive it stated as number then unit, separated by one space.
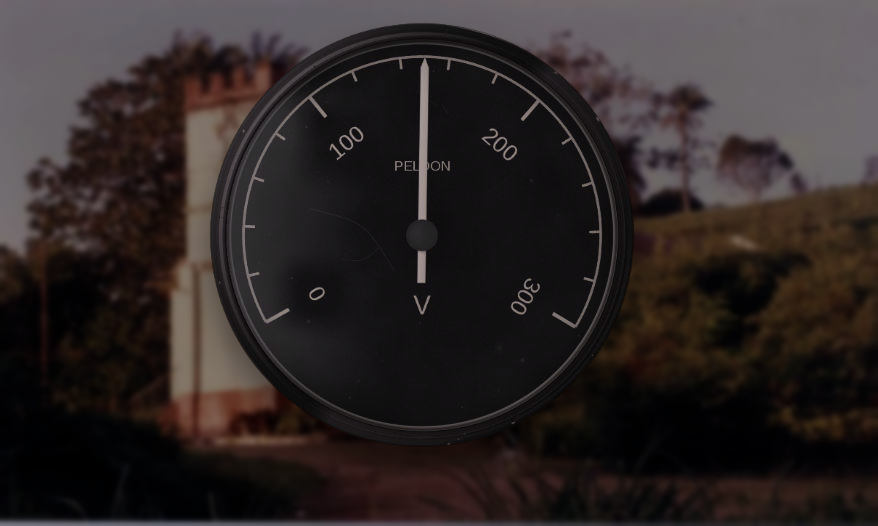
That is 150 V
